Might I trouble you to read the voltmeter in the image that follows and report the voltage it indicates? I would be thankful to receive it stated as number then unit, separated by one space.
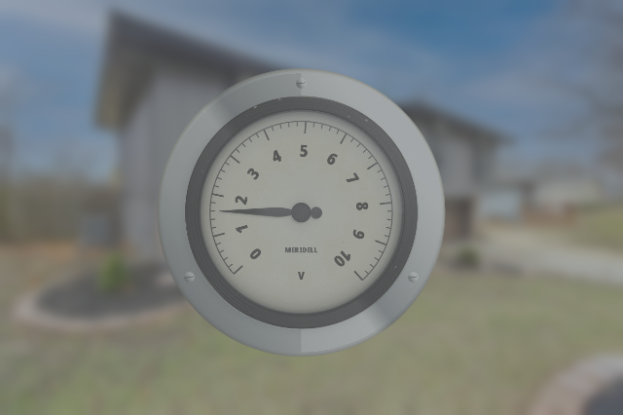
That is 1.6 V
